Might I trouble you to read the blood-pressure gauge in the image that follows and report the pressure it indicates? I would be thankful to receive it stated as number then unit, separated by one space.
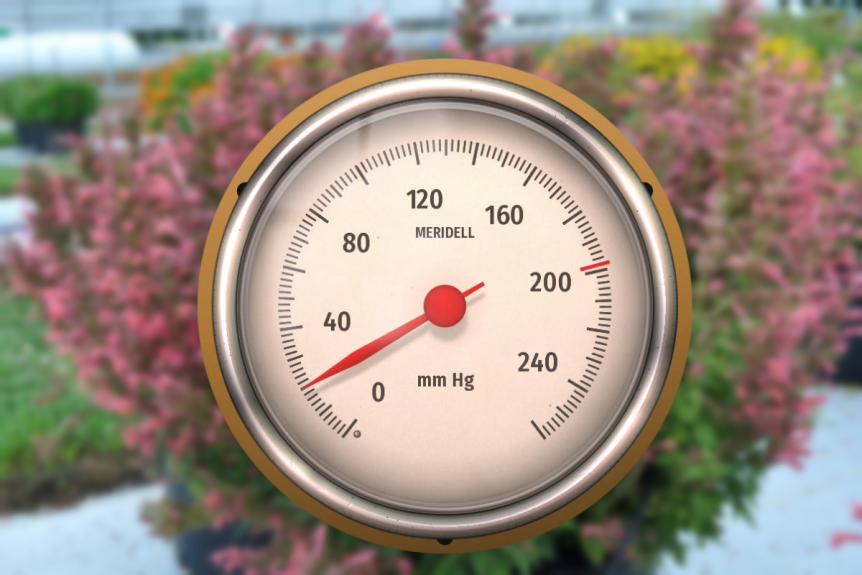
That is 20 mmHg
